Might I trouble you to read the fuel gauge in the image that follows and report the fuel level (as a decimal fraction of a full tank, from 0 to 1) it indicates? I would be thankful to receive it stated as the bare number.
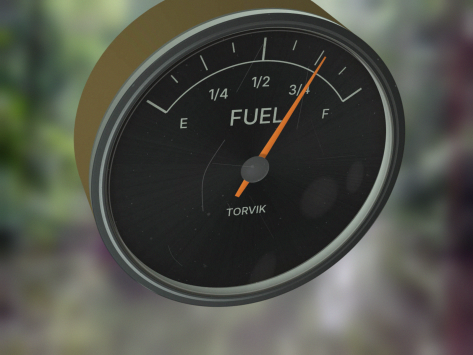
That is 0.75
